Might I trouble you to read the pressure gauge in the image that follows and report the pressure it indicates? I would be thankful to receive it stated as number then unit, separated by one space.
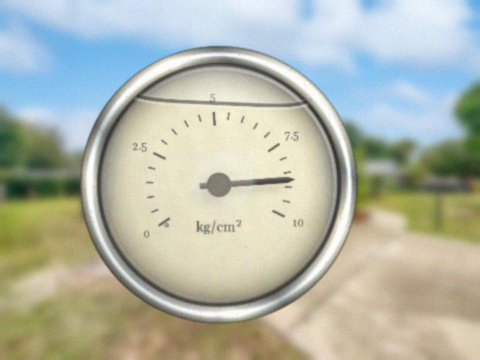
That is 8.75 kg/cm²
